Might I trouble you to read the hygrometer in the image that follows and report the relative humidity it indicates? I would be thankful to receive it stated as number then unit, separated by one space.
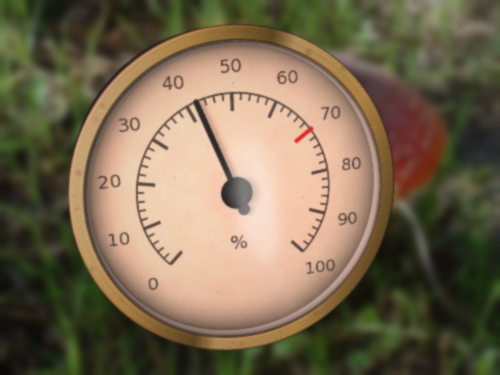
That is 42 %
